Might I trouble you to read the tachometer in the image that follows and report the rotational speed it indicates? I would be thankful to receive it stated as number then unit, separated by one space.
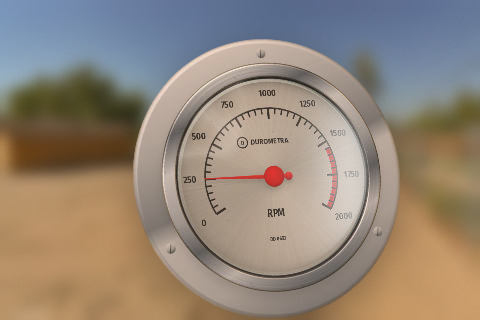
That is 250 rpm
